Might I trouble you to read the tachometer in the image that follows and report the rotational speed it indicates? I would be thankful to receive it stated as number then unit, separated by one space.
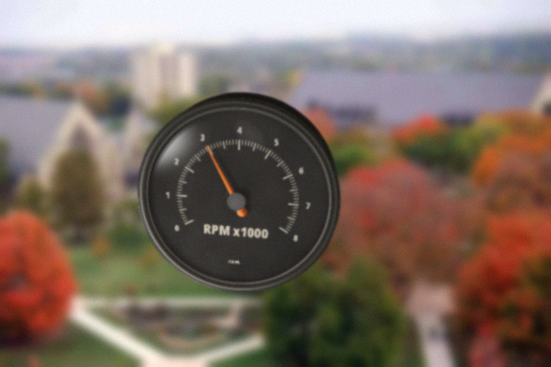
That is 3000 rpm
